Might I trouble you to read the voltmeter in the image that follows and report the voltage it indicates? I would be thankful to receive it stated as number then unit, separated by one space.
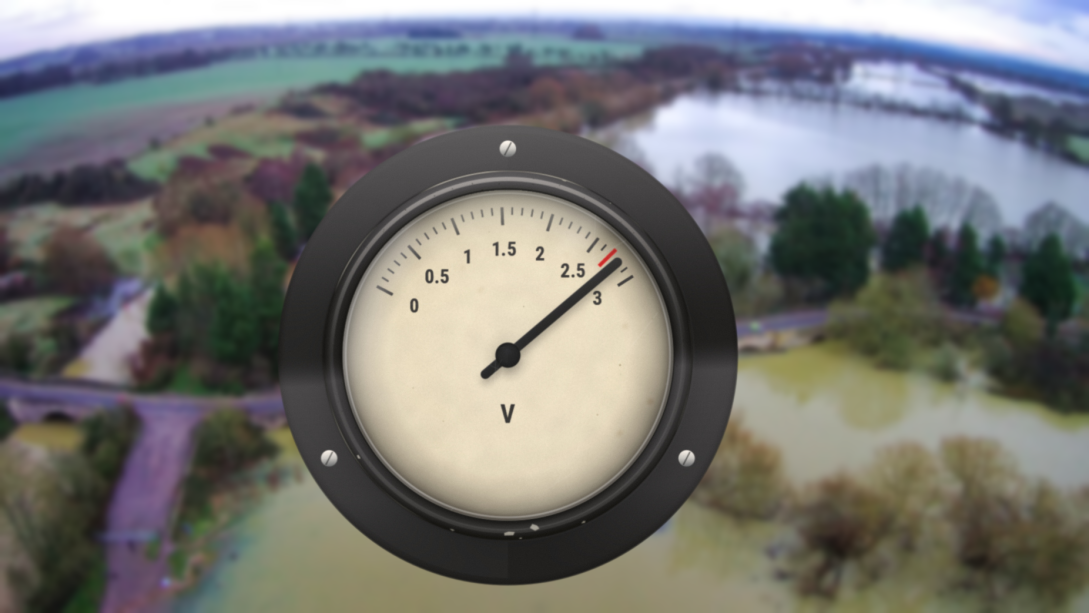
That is 2.8 V
